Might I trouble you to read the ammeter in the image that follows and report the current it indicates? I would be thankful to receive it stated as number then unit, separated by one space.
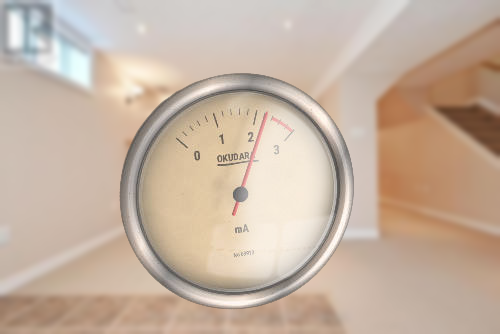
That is 2.2 mA
